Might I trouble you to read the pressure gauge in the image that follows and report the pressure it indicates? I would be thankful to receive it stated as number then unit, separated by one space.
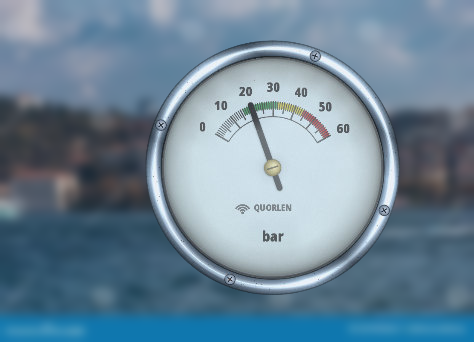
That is 20 bar
